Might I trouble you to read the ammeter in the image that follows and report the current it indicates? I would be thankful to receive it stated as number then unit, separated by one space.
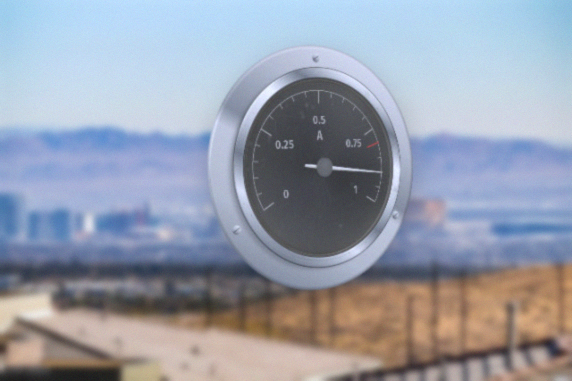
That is 0.9 A
